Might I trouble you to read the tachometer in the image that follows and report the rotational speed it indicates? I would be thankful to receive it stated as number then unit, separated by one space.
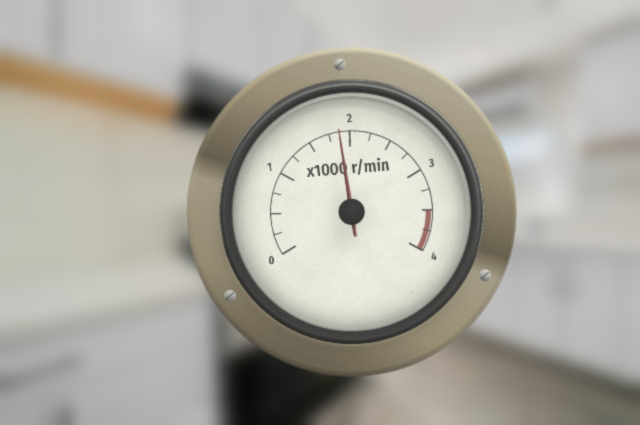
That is 1875 rpm
